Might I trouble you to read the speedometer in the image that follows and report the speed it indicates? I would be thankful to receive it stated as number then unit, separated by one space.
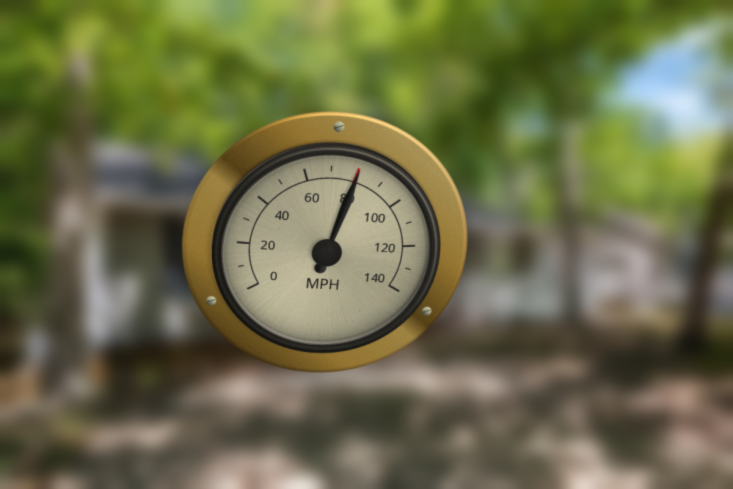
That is 80 mph
